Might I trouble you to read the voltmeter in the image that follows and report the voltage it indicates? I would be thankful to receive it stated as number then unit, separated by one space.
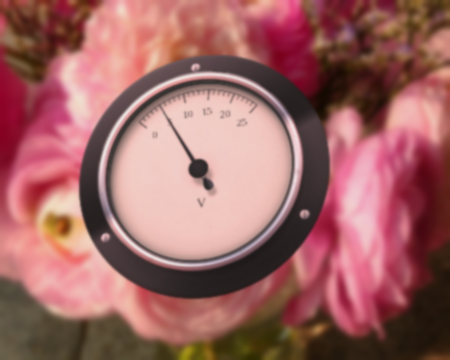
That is 5 V
